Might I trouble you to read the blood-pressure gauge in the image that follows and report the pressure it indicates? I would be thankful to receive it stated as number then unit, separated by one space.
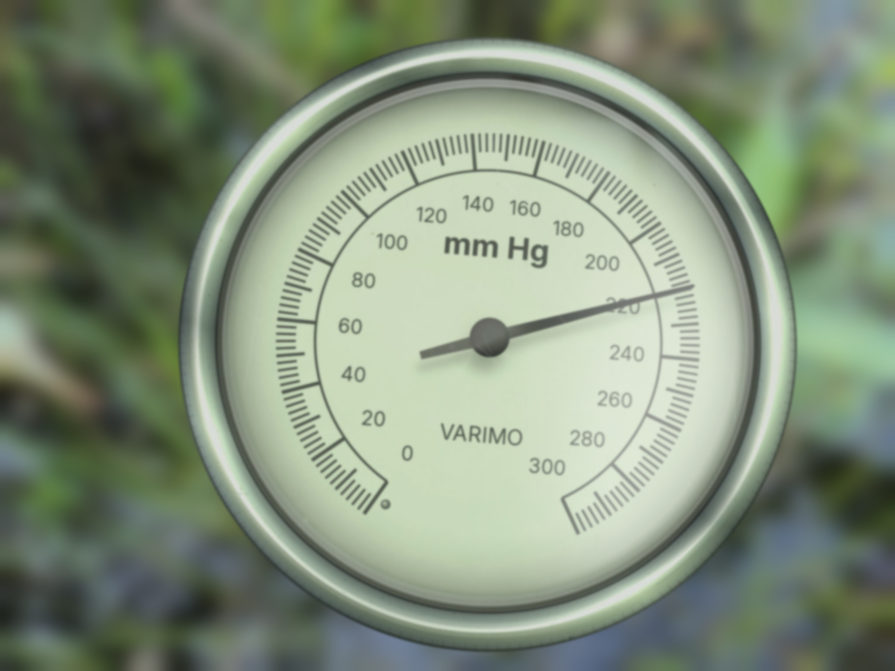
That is 220 mmHg
